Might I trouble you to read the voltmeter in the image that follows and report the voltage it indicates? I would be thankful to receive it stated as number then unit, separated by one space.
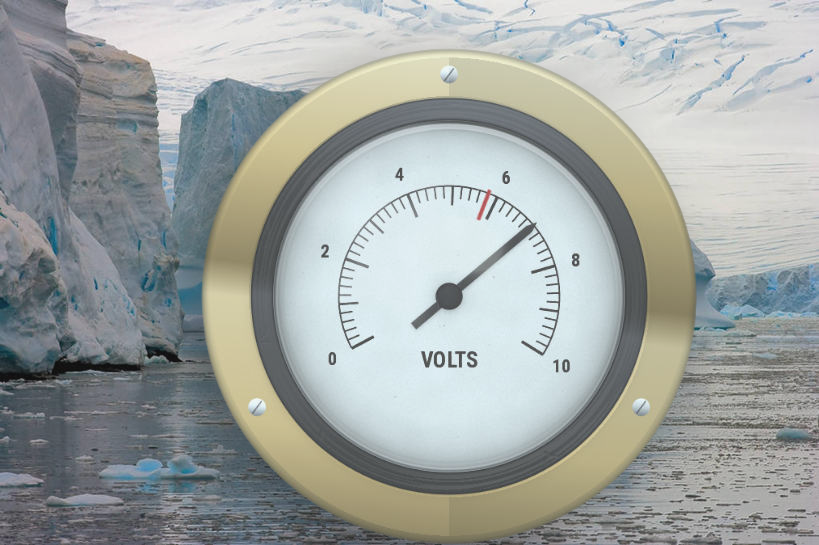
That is 7 V
